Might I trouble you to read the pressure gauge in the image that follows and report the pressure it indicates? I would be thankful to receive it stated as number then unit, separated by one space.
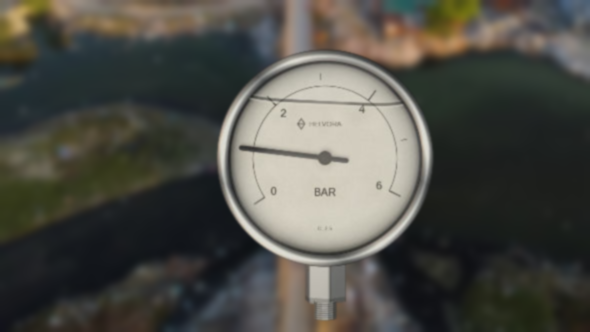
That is 1 bar
